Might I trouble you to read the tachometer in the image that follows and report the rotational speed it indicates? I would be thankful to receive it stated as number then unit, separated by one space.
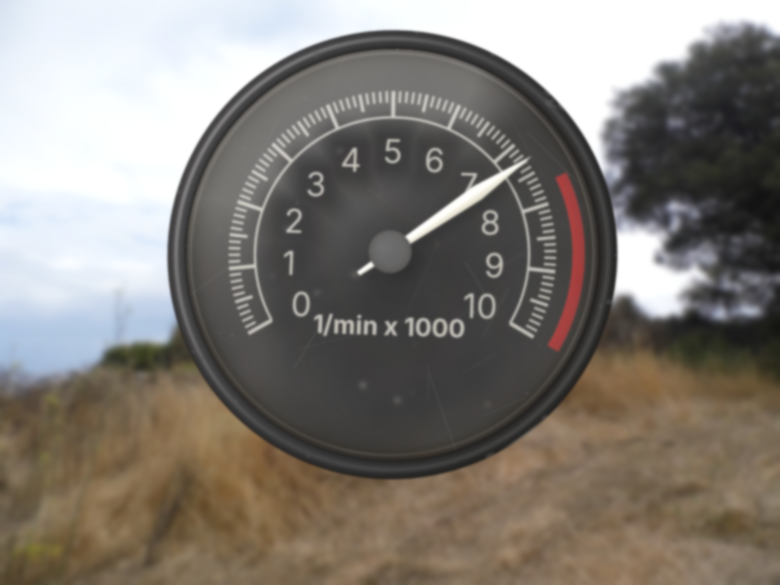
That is 7300 rpm
